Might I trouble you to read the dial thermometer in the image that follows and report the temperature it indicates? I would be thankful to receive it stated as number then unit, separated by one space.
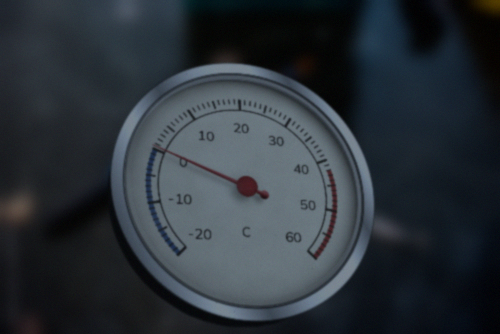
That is 0 °C
